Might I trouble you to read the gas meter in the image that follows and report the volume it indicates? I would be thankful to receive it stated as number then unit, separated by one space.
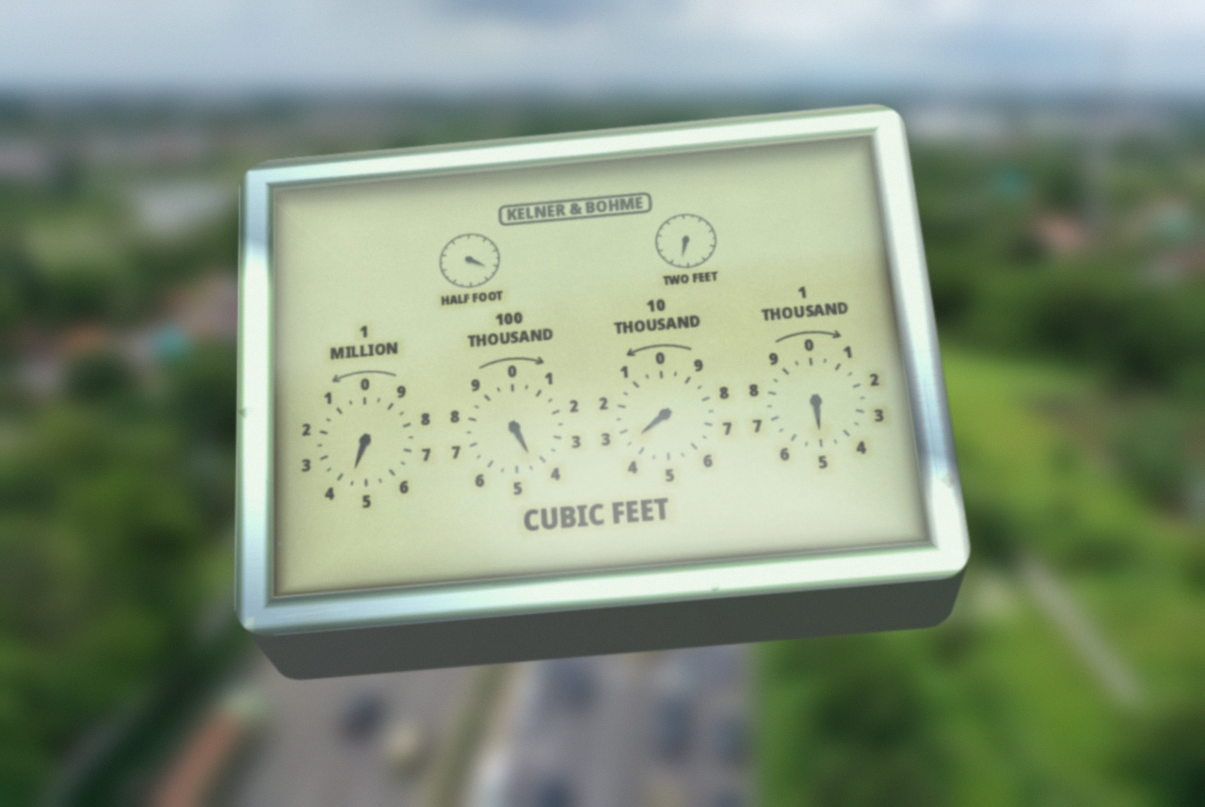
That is 443500 ft³
